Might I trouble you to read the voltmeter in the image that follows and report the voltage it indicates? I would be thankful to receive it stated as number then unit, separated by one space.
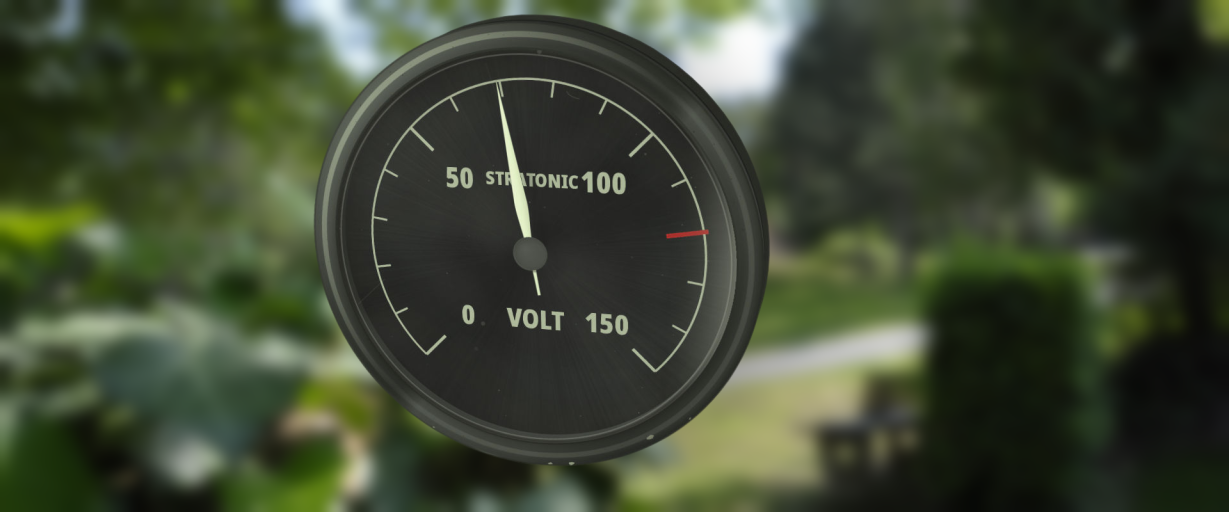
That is 70 V
